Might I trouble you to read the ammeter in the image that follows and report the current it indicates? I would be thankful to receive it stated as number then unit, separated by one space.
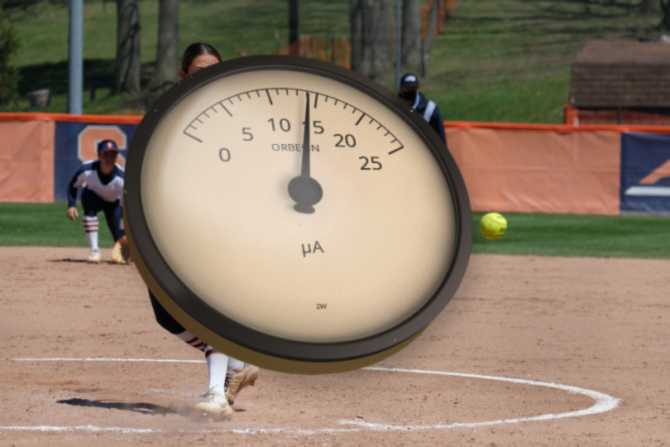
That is 14 µA
